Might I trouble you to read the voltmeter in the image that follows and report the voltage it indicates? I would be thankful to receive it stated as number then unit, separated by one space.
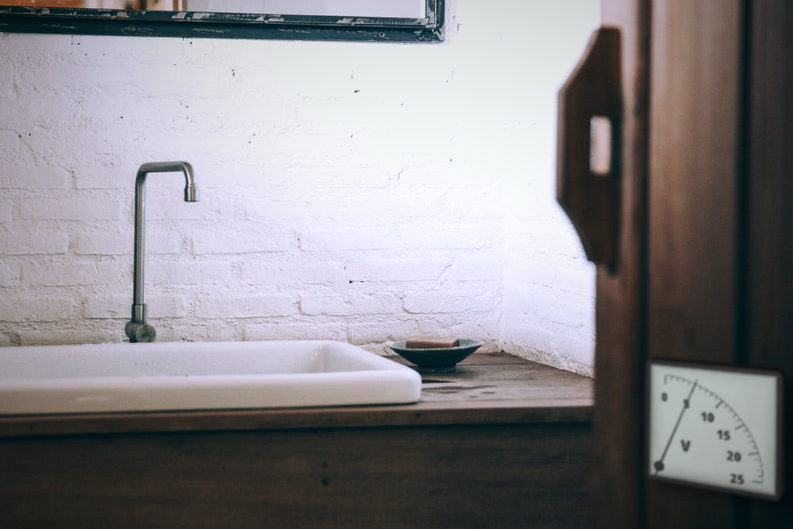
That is 5 V
